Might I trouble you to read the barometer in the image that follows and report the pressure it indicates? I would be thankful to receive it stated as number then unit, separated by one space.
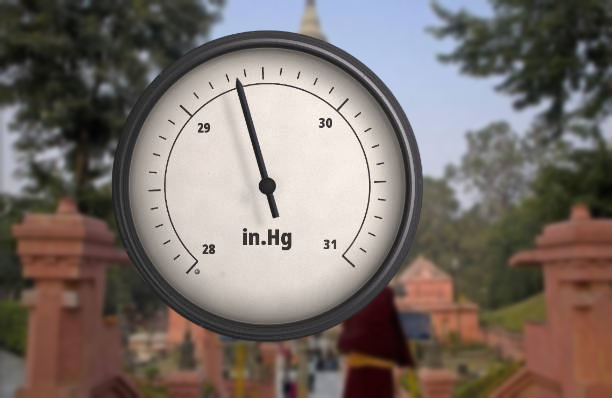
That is 29.35 inHg
